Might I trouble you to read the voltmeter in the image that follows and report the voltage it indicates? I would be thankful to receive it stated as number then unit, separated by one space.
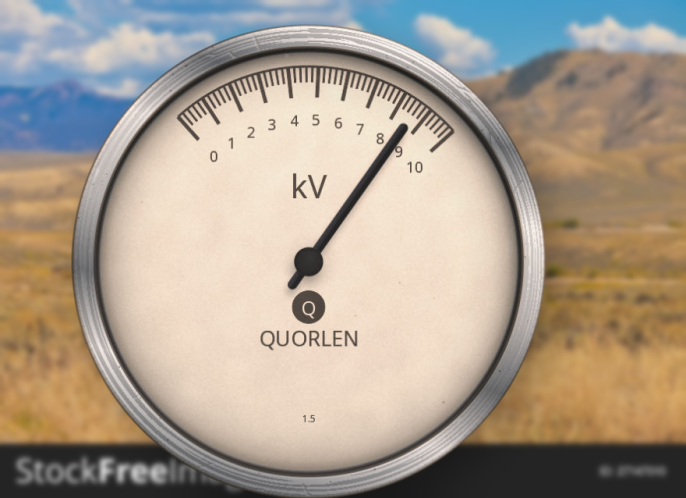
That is 8.6 kV
